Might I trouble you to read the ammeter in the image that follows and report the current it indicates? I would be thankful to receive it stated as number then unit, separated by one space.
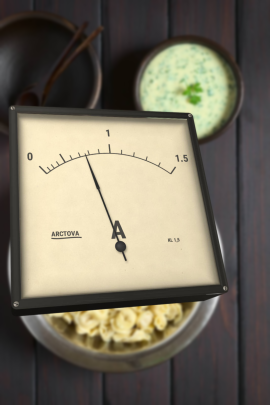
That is 0.75 A
